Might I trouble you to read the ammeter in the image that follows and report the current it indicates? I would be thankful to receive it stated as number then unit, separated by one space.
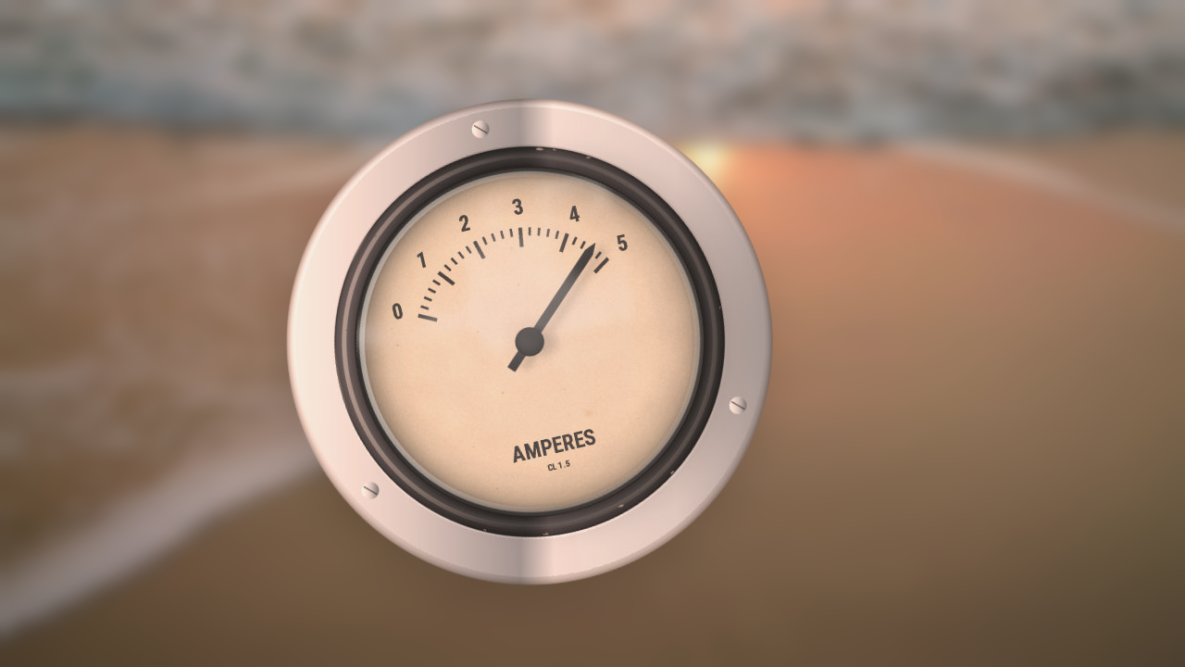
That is 4.6 A
